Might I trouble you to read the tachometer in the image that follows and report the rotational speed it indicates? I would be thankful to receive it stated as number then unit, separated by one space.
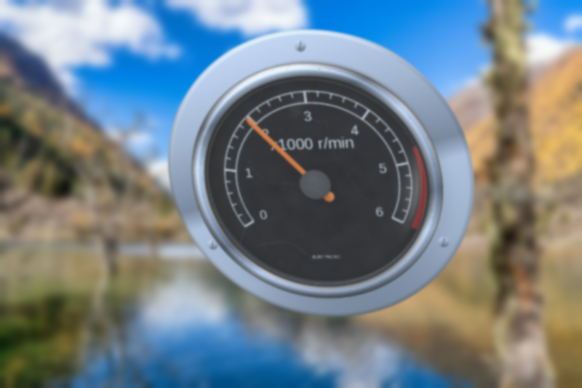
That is 2000 rpm
